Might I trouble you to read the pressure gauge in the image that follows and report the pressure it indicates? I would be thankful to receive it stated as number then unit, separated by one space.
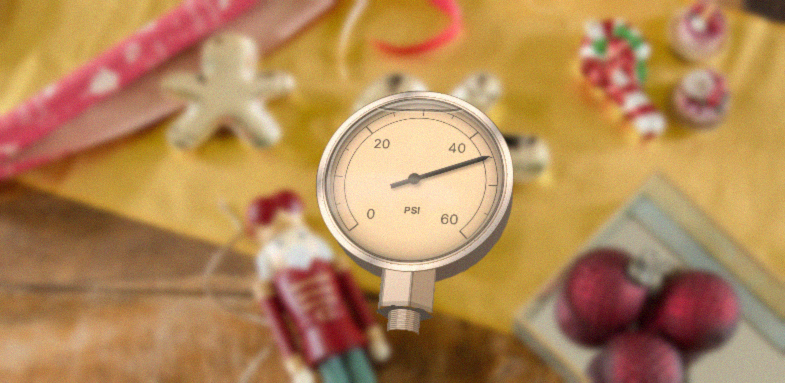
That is 45 psi
